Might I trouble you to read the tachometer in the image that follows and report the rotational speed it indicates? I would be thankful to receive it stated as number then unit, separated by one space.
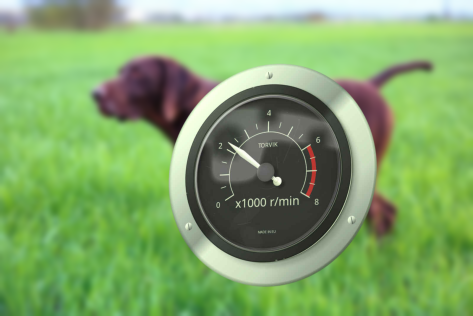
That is 2250 rpm
